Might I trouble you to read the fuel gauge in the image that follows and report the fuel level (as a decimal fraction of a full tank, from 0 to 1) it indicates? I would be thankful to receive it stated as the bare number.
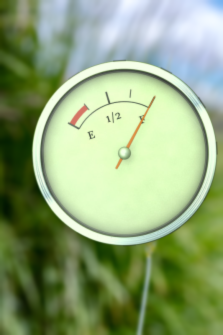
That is 1
